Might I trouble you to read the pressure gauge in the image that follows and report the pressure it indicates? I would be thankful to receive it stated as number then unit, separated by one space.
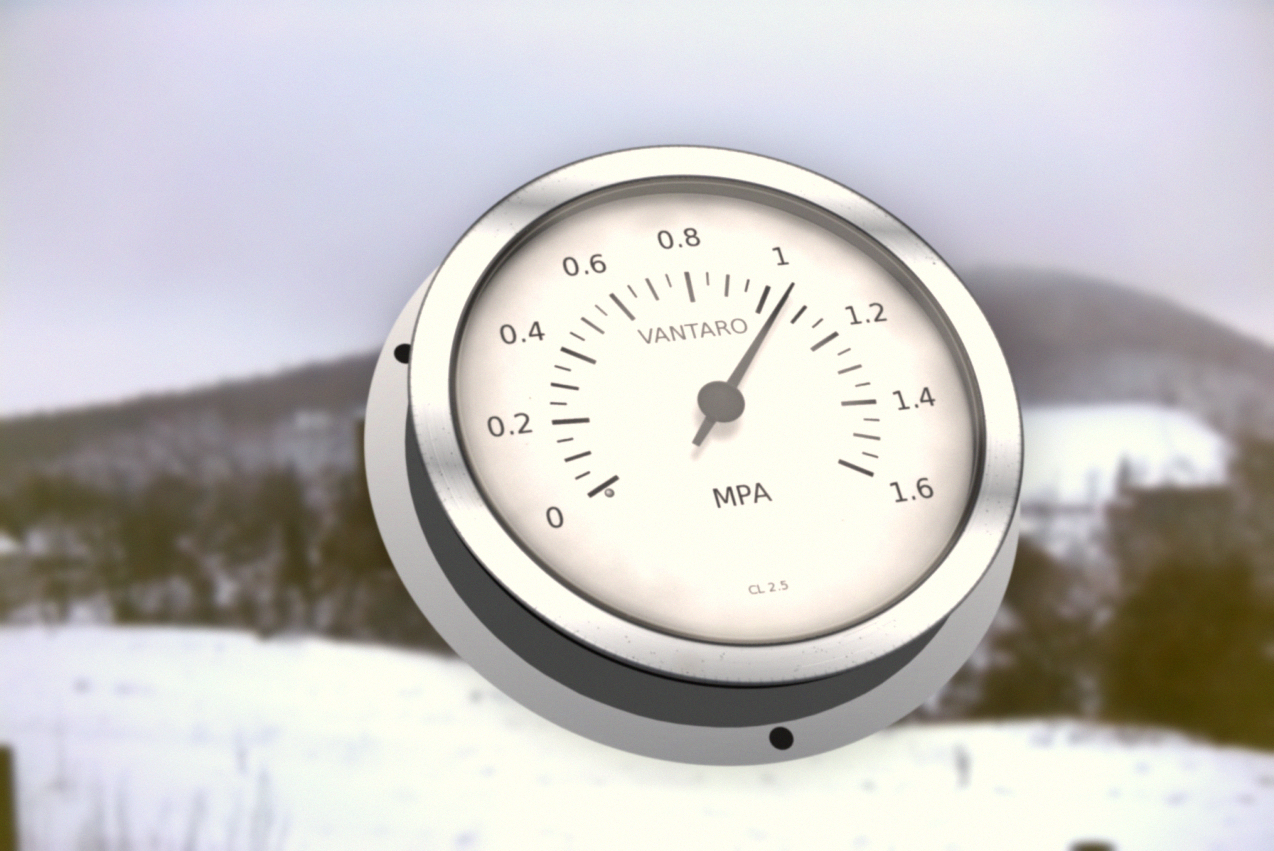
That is 1.05 MPa
